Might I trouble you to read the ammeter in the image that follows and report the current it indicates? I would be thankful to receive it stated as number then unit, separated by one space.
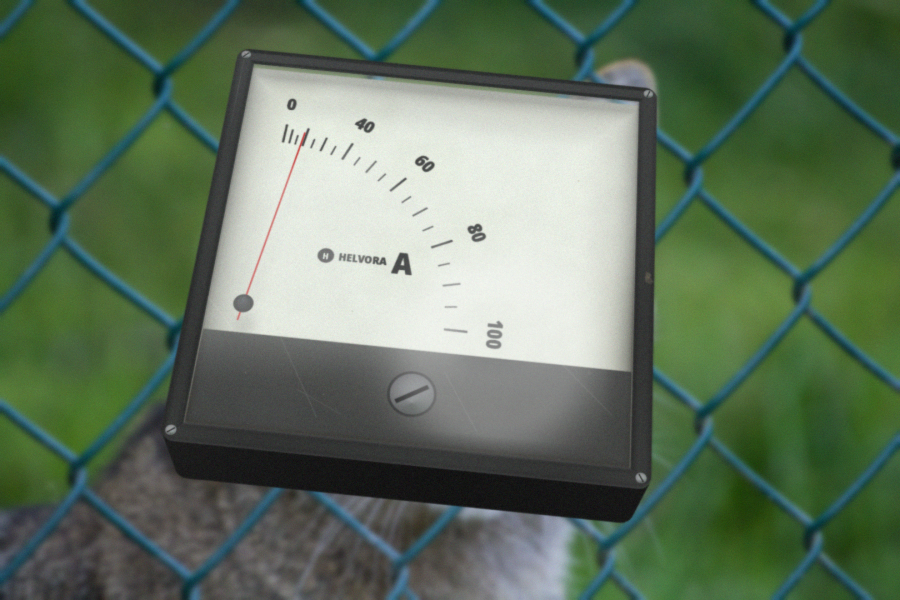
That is 20 A
